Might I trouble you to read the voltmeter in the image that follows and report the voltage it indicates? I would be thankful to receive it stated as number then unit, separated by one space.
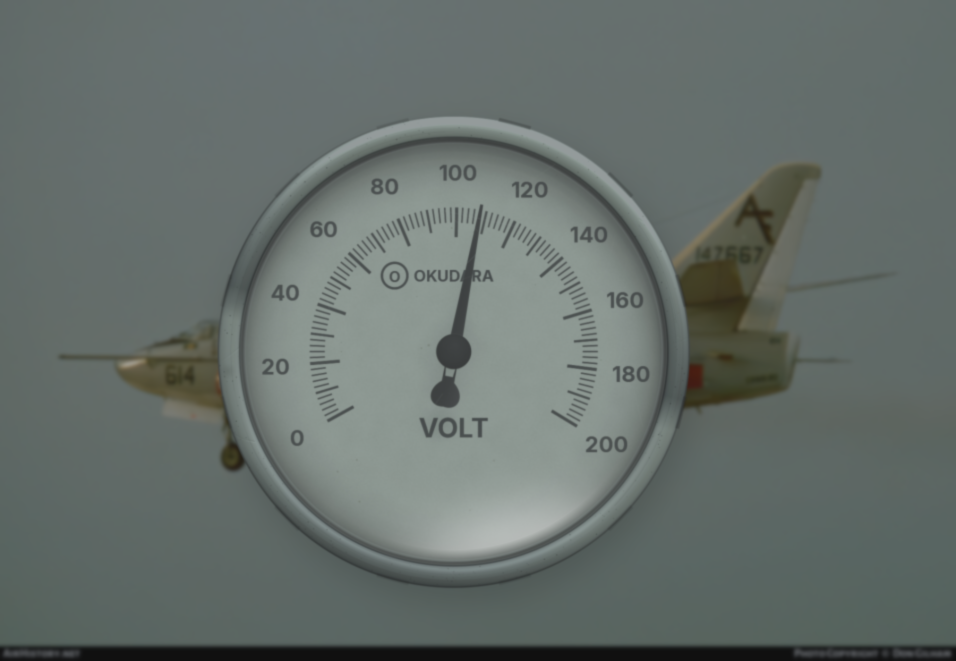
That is 108 V
